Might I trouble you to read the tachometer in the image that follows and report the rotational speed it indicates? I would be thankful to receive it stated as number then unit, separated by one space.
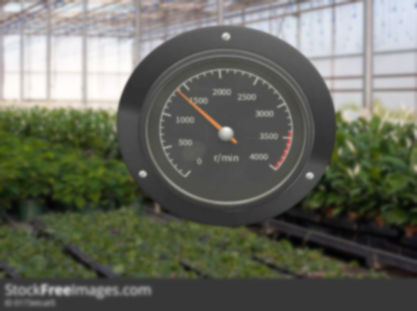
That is 1400 rpm
